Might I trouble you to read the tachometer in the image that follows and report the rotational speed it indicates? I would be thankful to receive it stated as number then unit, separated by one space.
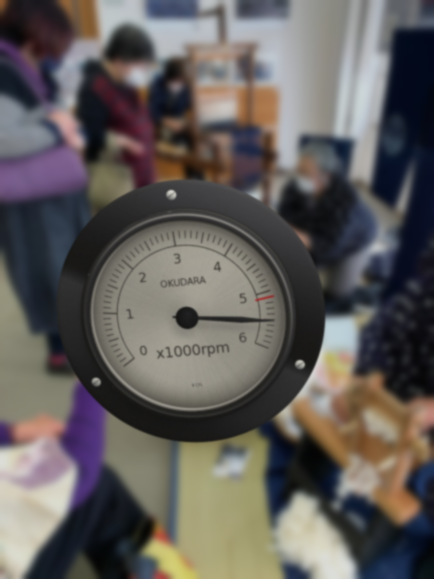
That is 5500 rpm
